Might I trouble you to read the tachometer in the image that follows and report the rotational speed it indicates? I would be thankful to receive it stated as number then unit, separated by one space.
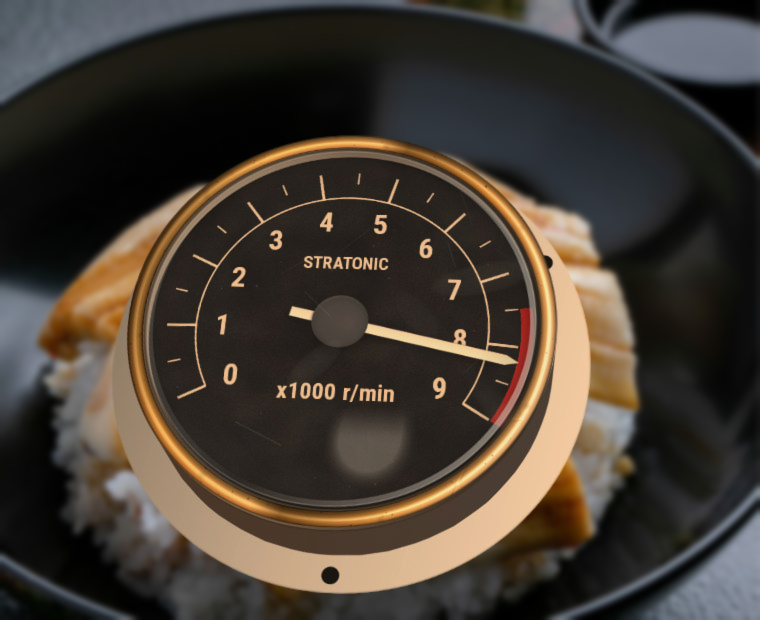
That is 8250 rpm
